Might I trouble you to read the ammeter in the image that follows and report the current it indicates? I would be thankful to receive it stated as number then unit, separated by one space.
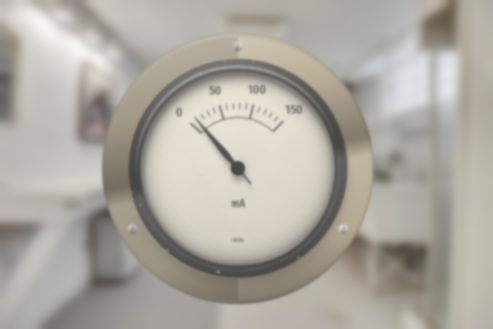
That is 10 mA
